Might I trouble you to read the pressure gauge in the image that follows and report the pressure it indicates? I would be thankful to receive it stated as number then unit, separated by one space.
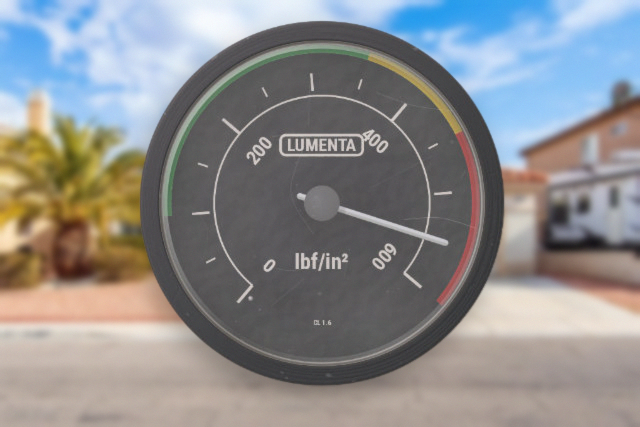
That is 550 psi
